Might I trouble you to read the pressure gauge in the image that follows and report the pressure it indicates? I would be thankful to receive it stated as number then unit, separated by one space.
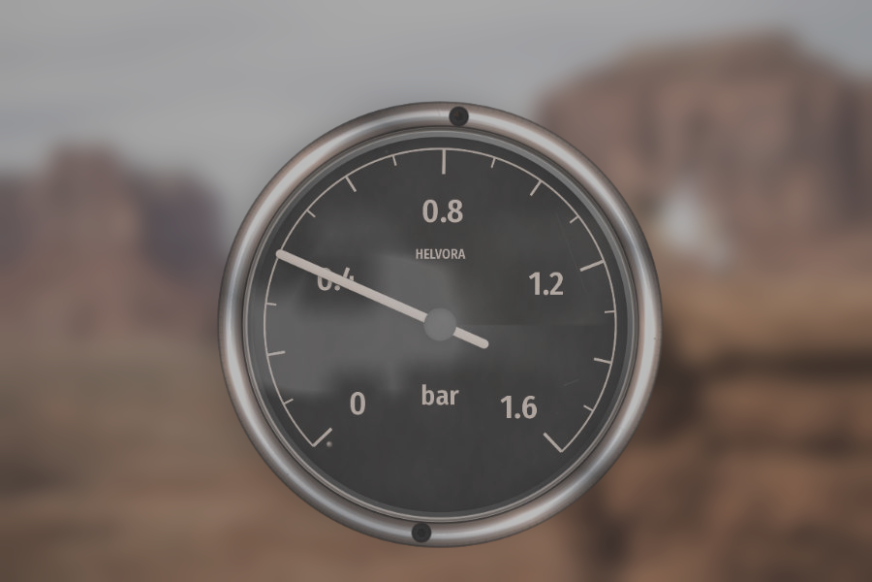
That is 0.4 bar
